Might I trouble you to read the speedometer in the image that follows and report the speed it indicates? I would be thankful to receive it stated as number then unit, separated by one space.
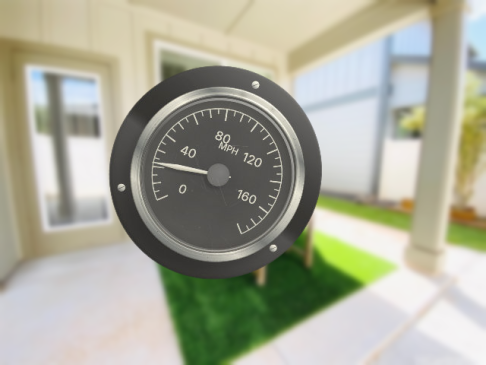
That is 22.5 mph
